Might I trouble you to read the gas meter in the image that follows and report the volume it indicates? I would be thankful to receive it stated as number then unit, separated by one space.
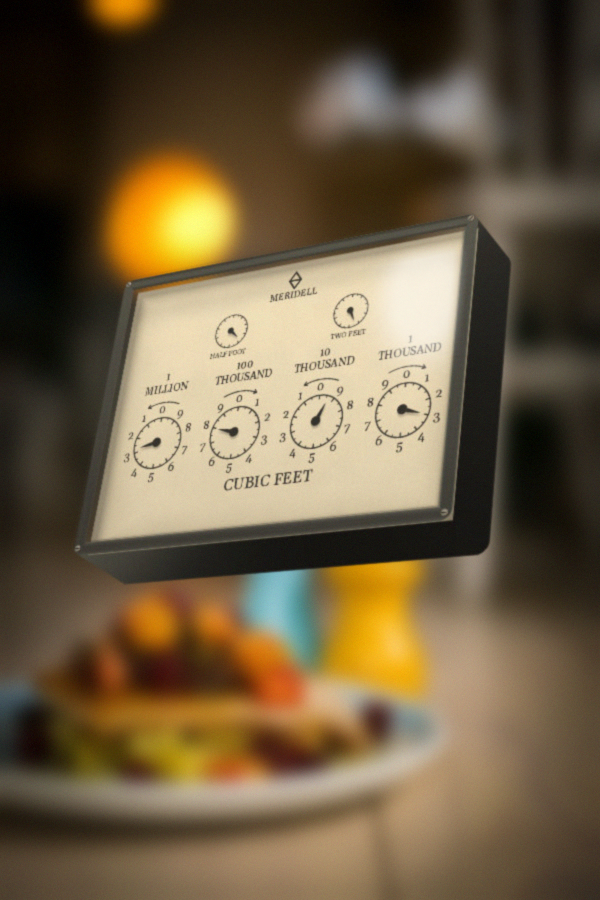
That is 279300 ft³
